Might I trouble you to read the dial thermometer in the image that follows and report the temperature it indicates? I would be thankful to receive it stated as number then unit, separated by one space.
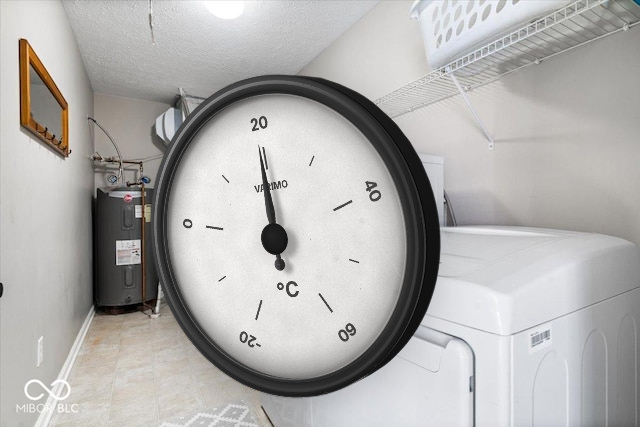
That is 20 °C
